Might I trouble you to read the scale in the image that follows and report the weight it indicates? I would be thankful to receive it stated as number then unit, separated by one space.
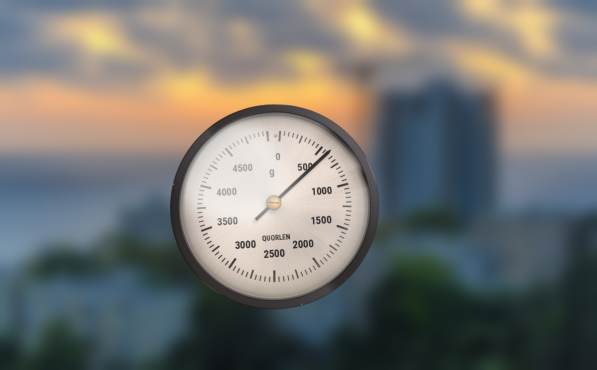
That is 600 g
